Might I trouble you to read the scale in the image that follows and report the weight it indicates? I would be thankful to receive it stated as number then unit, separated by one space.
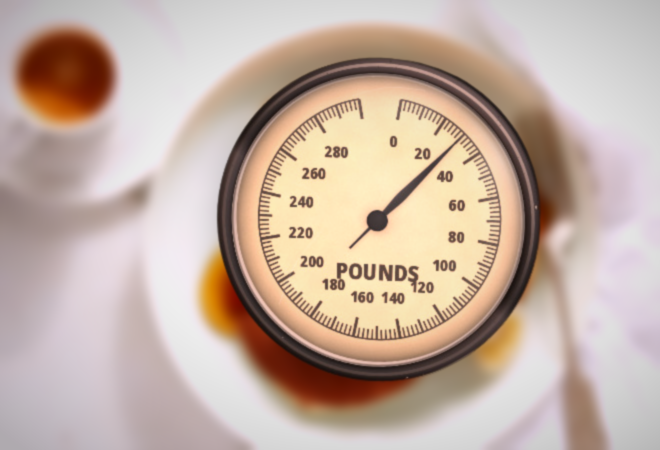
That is 30 lb
